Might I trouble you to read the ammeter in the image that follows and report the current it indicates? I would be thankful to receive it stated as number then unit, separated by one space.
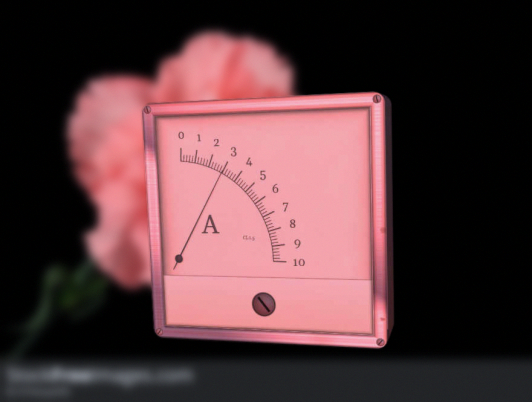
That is 3 A
